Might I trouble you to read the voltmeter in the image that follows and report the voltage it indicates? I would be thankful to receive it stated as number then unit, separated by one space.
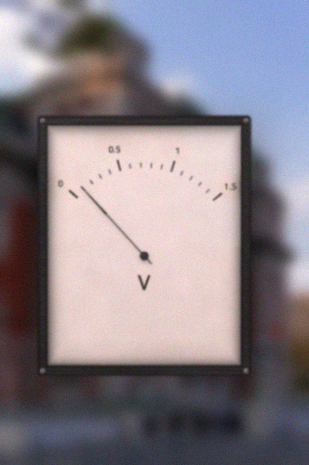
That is 0.1 V
